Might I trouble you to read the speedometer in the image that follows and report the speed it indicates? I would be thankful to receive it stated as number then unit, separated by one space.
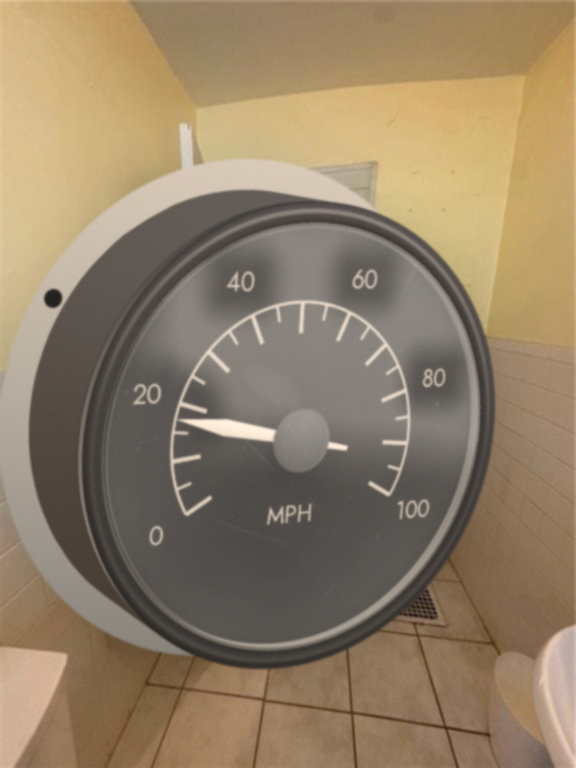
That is 17.5 mph
